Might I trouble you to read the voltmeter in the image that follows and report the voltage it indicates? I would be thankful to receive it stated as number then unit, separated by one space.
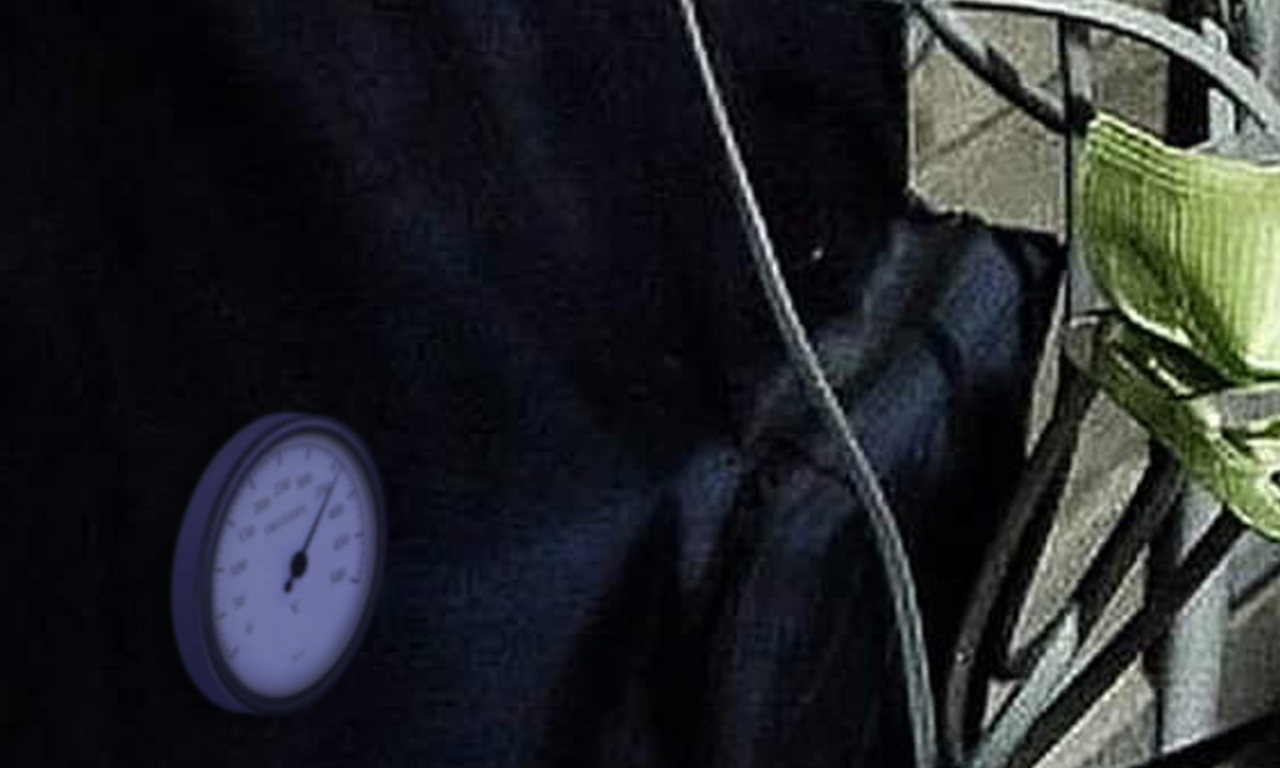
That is 350 V
